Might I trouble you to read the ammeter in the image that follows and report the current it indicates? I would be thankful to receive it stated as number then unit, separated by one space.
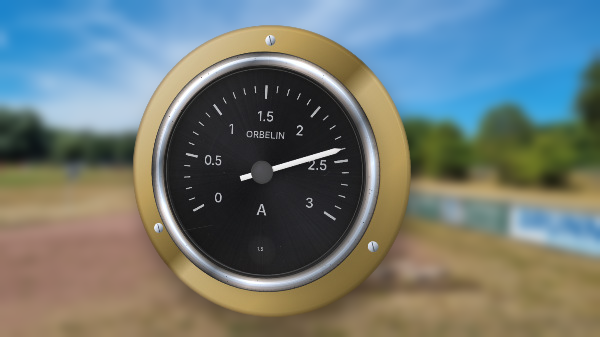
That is 2.4 A
